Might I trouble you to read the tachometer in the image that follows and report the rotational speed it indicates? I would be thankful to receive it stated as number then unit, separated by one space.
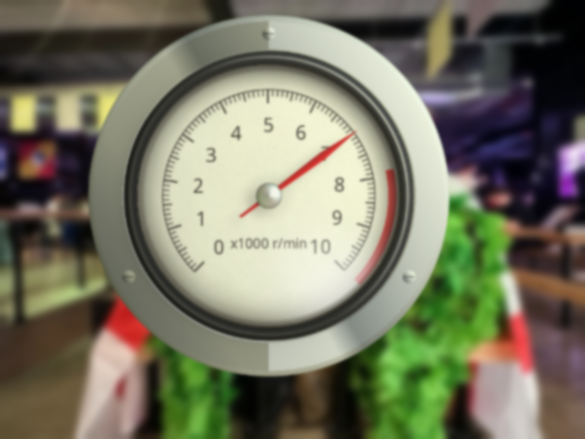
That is 7000 rpm
